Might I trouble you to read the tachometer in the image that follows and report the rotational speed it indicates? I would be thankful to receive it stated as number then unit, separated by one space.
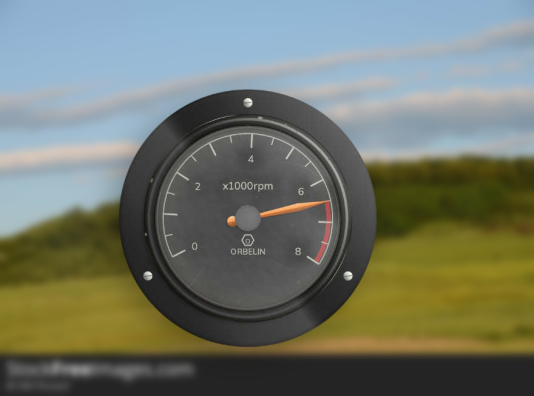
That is 6500 rpm
